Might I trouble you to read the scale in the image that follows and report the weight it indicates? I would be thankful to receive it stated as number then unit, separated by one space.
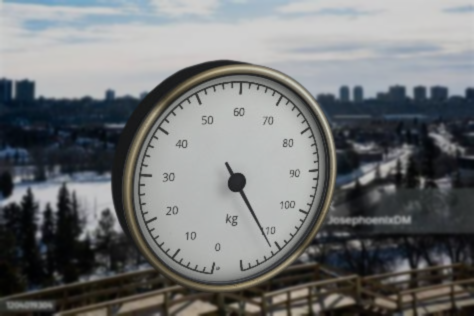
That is 112 kg
